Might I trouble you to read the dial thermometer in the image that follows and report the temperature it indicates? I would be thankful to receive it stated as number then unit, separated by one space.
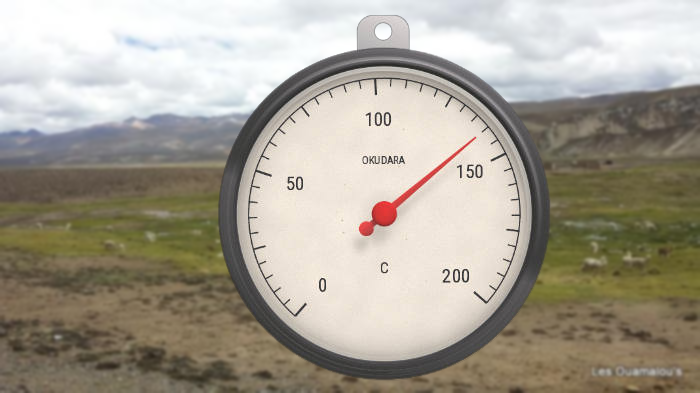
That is 140 °C
